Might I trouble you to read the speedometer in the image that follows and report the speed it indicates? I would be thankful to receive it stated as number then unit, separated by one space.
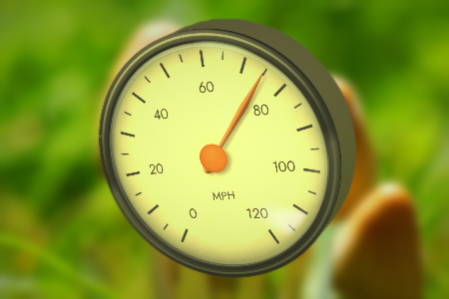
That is 75 mph
